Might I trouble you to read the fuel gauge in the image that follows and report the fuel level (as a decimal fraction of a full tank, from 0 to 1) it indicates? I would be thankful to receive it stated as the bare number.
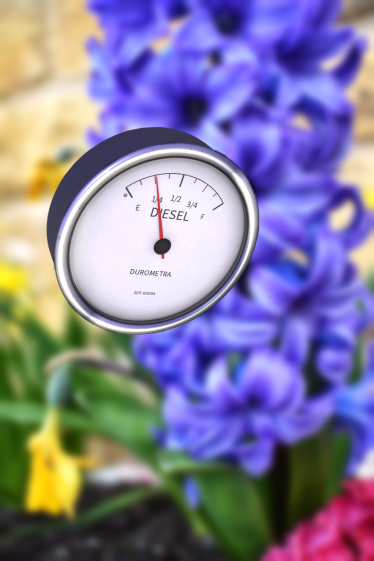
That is 0.25
